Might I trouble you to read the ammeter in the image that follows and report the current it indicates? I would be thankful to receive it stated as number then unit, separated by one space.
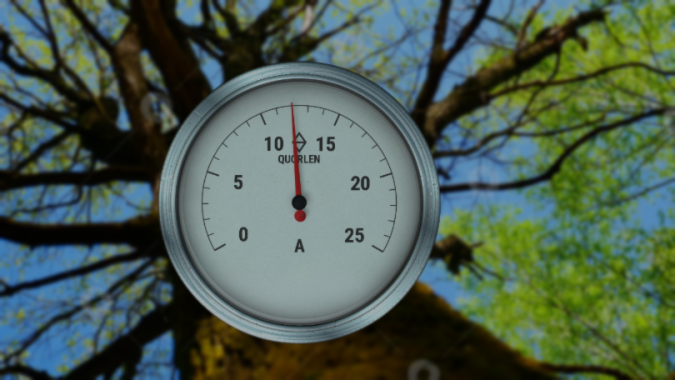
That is 12 A
